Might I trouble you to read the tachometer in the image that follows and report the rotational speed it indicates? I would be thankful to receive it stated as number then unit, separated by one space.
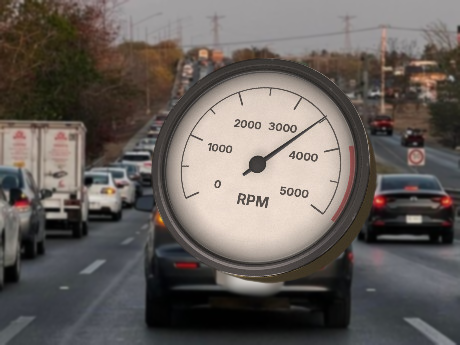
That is 3500 rpm
